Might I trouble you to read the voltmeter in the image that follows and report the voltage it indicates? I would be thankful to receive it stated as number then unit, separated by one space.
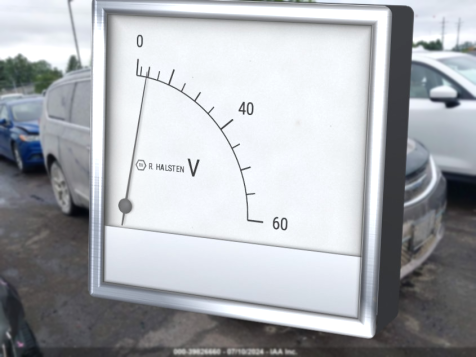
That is 10 V
